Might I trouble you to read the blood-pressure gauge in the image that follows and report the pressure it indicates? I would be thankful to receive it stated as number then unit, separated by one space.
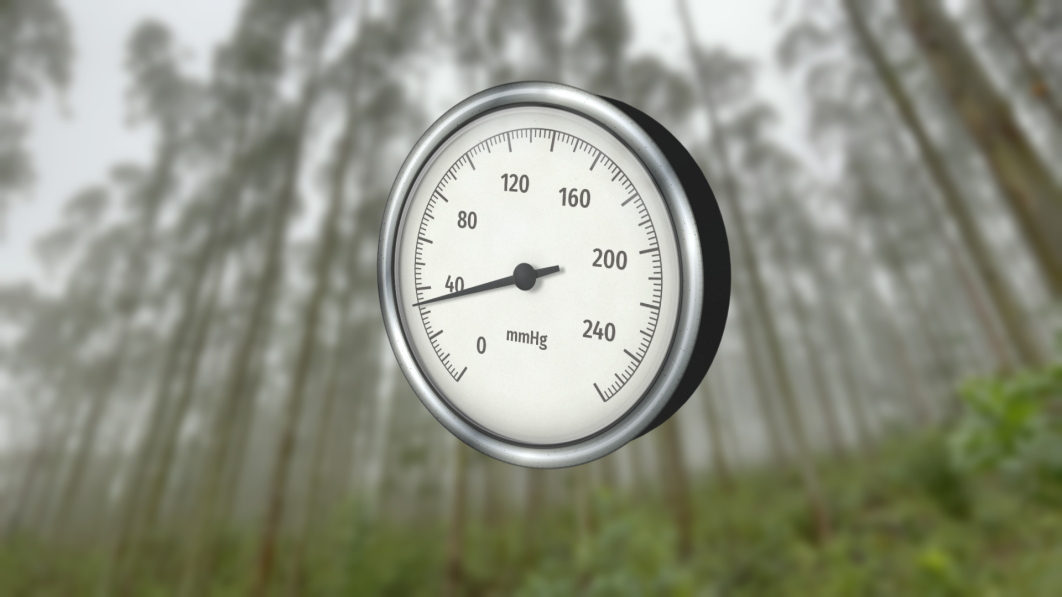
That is 34 mmHg
